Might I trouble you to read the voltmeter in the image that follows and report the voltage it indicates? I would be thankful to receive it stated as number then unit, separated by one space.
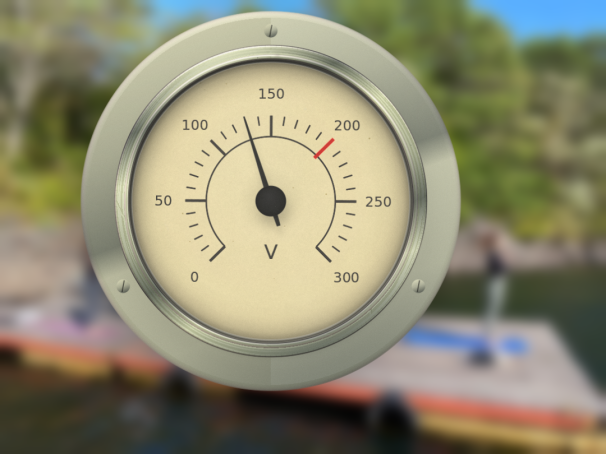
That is 130 V
